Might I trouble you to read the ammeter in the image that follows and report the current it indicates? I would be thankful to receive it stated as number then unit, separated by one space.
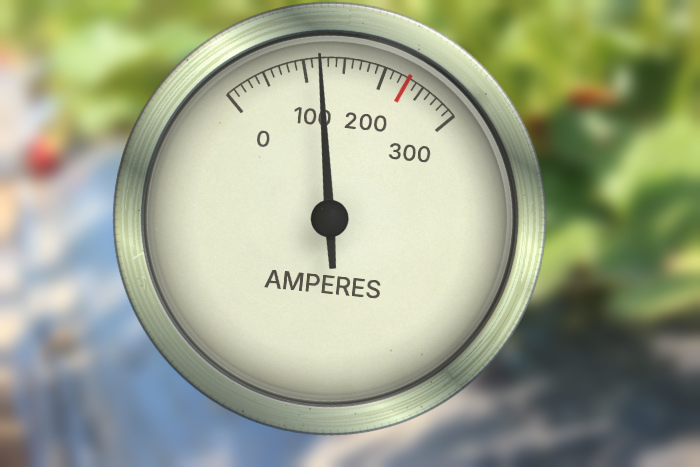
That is 120 A
